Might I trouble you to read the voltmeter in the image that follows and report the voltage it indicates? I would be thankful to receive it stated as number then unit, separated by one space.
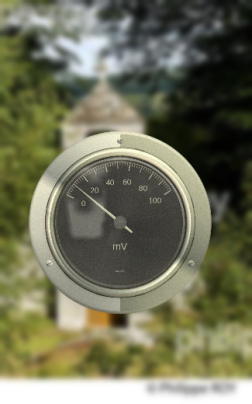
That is 10 mV
